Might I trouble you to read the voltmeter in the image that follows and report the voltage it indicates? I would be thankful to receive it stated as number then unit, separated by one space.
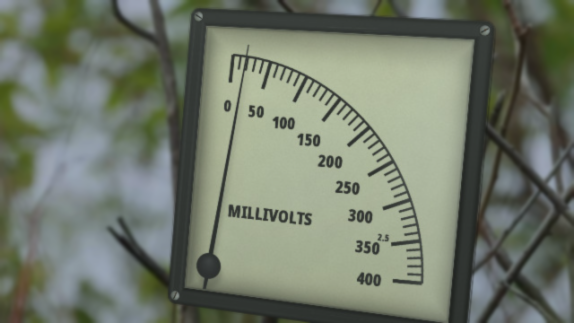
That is 20 mV
